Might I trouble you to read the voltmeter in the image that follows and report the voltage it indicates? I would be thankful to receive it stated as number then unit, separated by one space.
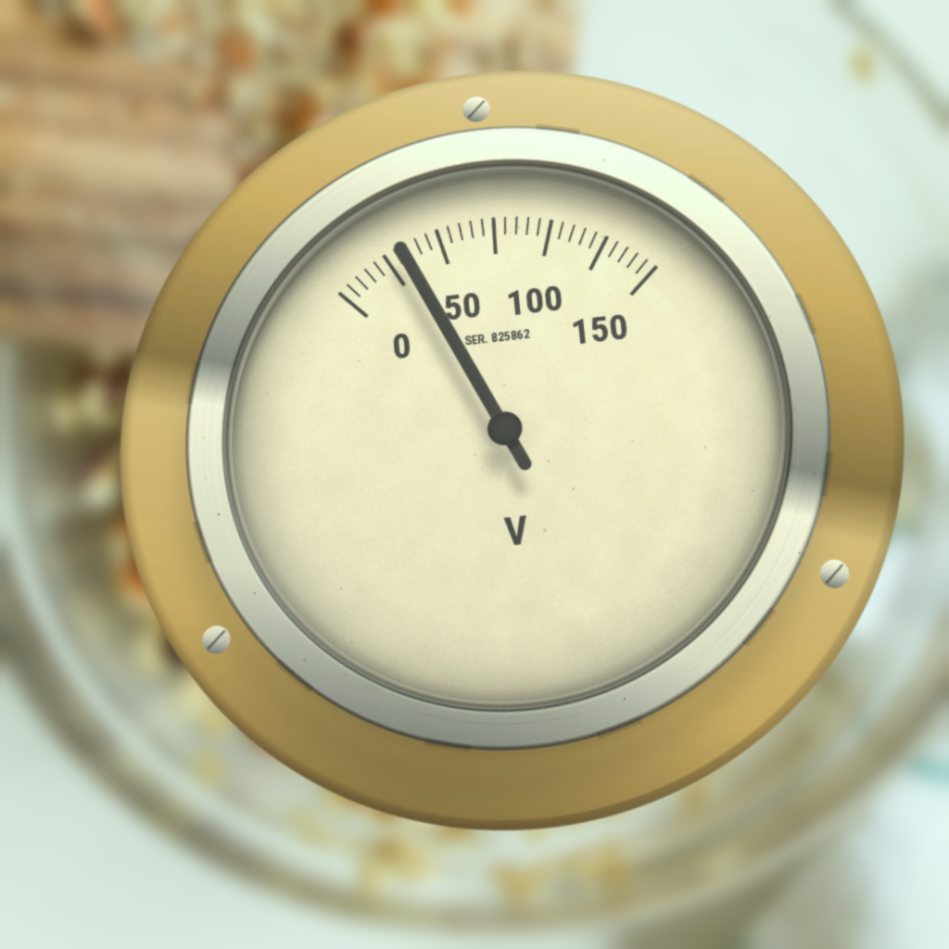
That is 32.5 V
